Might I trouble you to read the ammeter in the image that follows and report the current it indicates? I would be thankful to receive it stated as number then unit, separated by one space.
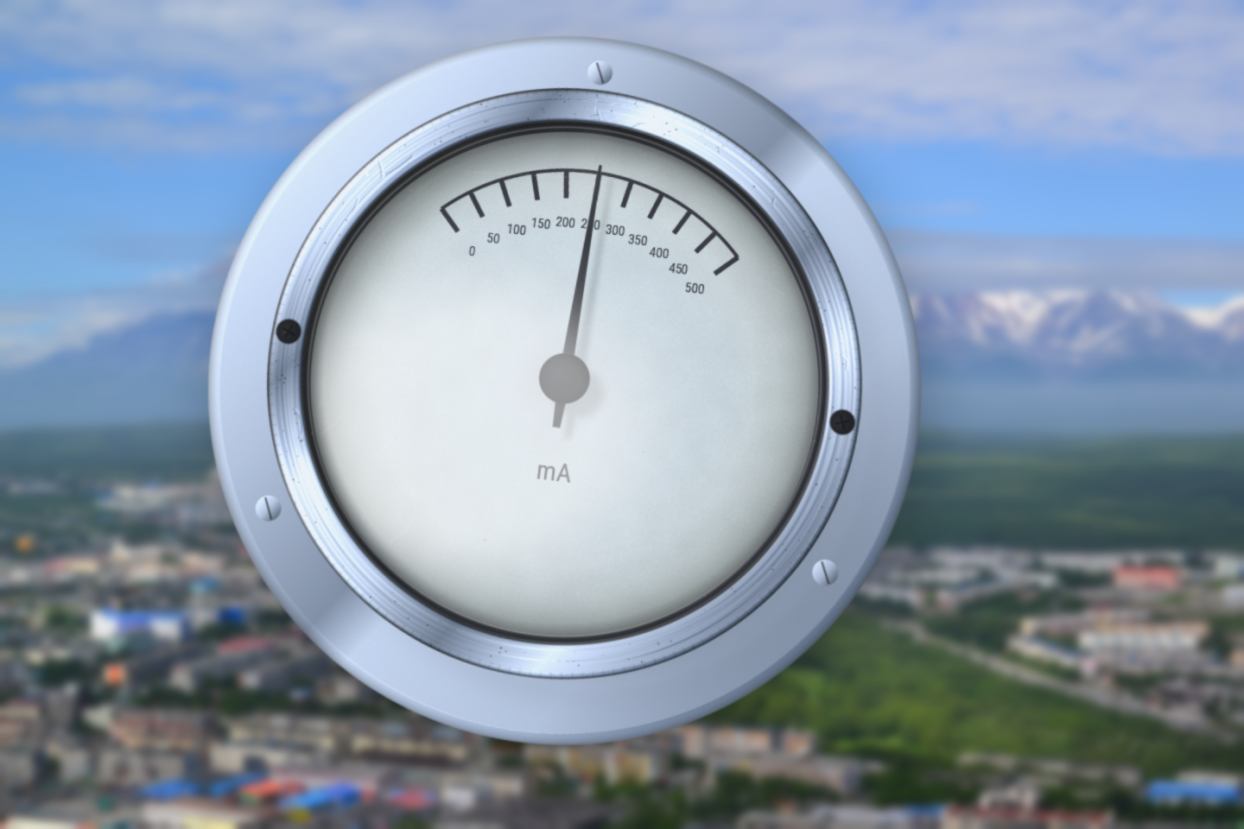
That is 250 mA
